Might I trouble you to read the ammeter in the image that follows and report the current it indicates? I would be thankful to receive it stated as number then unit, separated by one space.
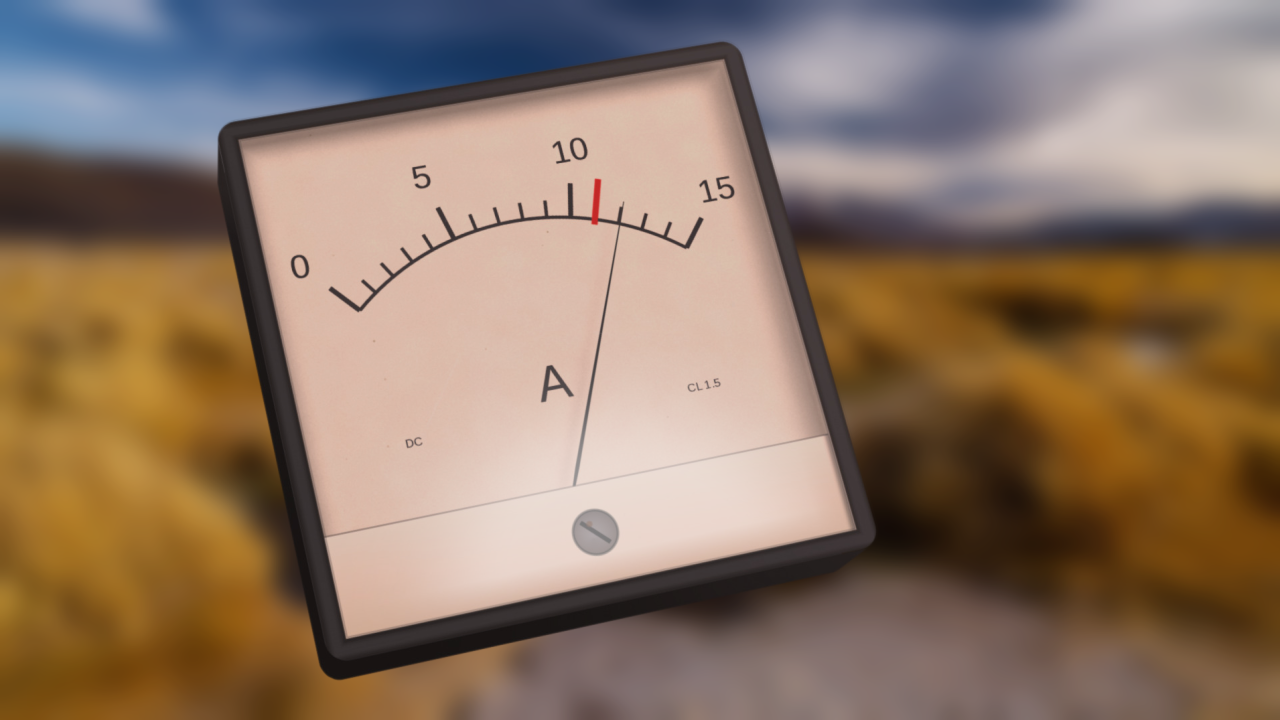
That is 12 A
